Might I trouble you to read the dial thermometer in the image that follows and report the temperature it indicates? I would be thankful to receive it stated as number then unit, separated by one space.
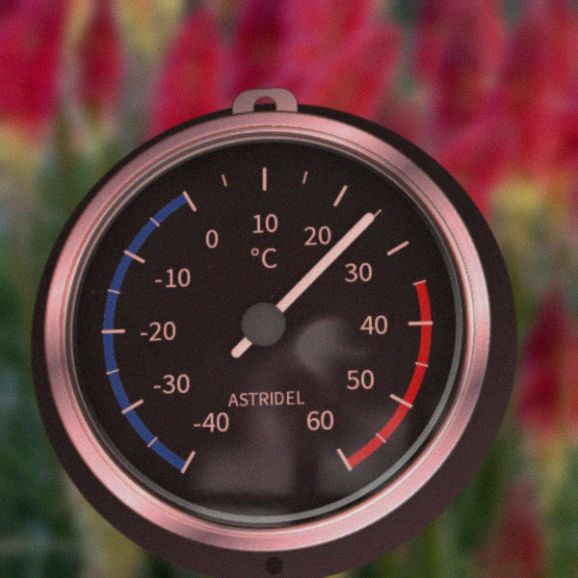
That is 25 °C
